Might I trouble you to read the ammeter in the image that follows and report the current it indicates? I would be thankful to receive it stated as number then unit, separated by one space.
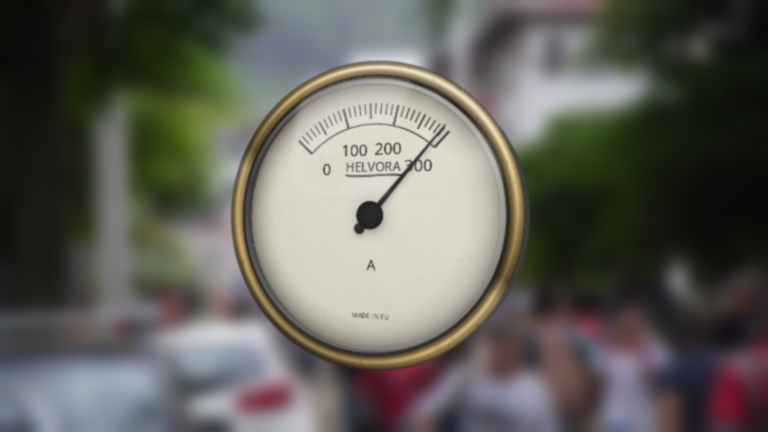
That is 290 A
